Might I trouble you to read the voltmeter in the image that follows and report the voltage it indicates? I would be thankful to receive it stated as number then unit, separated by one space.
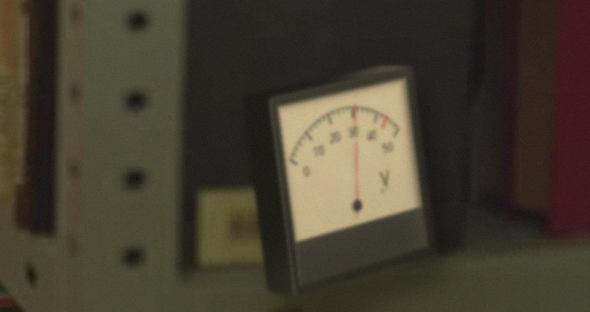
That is 30 V
